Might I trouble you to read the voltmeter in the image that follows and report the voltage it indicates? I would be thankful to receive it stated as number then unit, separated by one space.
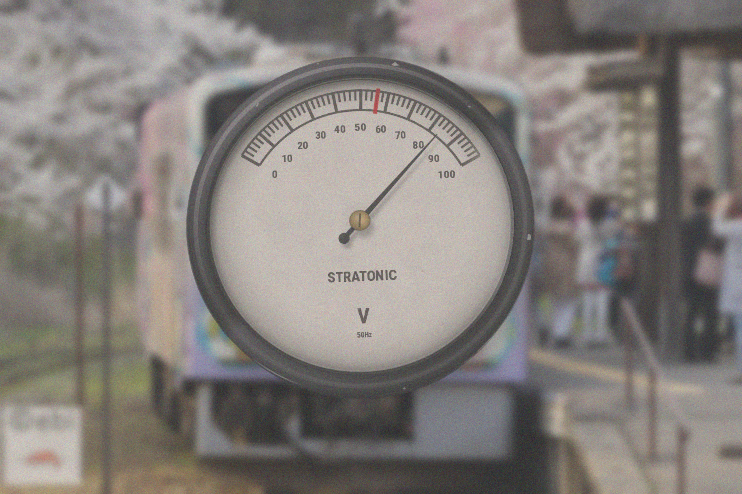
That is 84 V
